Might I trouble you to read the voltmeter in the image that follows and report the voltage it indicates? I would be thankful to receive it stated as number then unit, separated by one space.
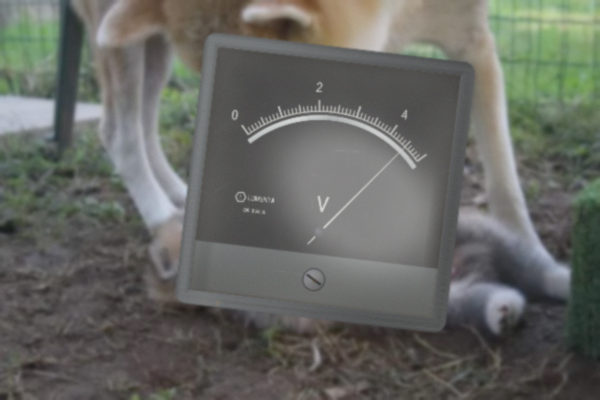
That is 4.5 V
